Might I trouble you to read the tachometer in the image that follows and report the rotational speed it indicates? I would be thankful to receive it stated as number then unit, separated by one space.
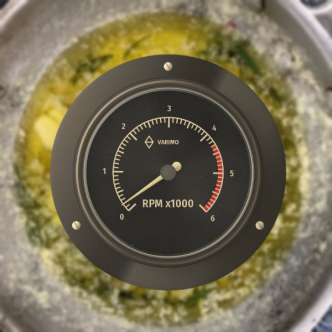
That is 200 rpm
